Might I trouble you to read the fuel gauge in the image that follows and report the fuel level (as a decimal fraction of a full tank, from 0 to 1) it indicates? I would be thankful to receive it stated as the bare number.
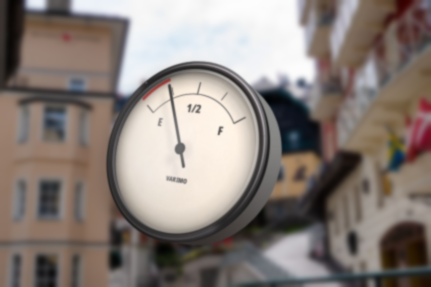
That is 0.25
